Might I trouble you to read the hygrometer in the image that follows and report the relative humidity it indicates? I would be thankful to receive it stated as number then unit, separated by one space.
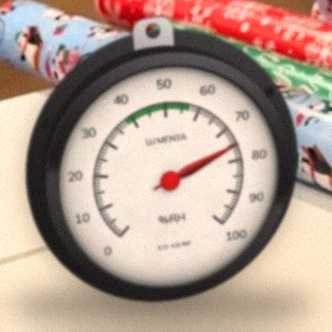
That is 75 %
